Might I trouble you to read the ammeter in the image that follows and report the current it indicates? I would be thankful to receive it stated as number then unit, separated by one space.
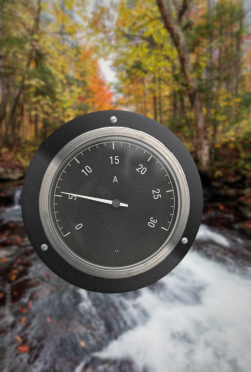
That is 5.5 A
